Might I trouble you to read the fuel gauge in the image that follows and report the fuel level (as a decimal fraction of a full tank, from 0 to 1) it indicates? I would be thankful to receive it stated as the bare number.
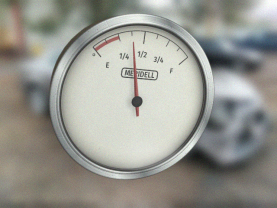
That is 0.375
